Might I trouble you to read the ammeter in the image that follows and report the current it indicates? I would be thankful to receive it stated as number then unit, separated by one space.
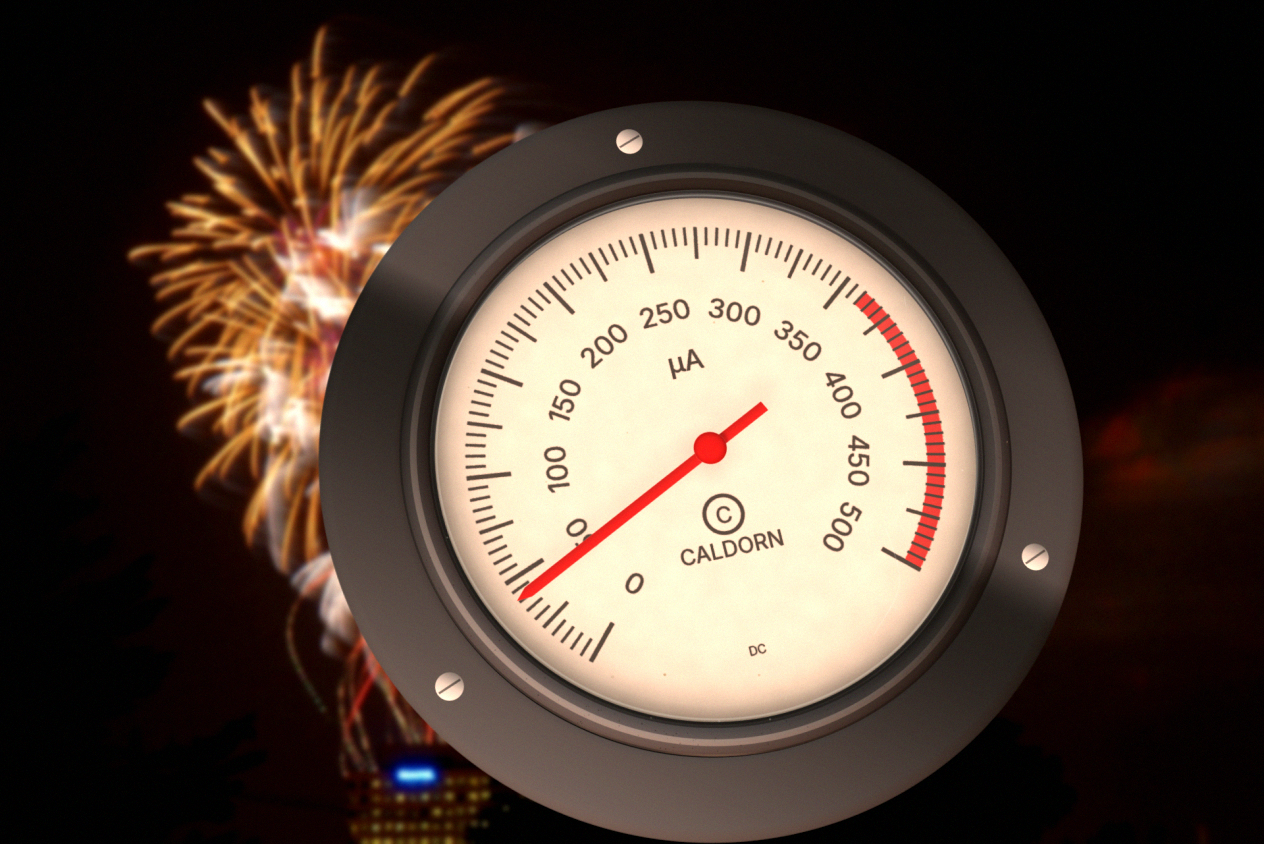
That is 40 µA
